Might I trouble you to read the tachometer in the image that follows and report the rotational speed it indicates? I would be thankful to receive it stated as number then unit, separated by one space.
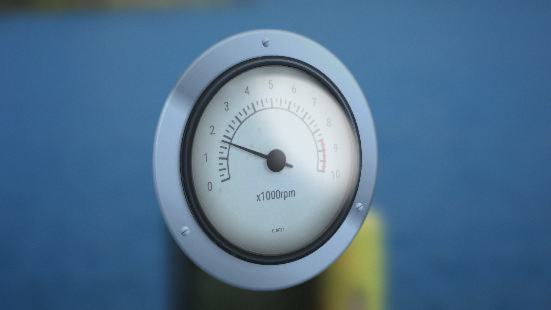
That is 1750 rpm
